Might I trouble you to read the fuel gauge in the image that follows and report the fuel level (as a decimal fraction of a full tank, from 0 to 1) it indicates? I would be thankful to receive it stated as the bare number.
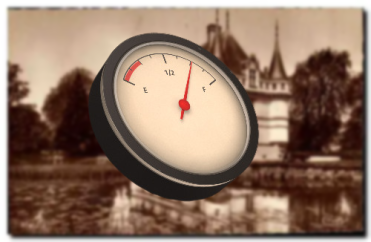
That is 0.75
